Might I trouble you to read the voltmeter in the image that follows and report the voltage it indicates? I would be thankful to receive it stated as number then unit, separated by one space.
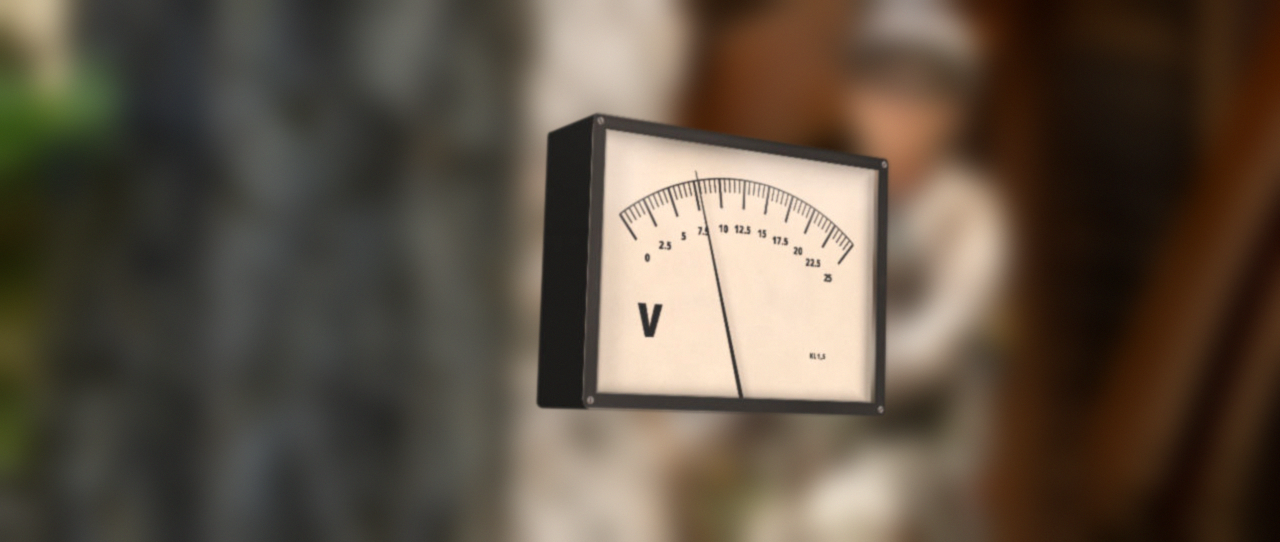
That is 7.5 V
